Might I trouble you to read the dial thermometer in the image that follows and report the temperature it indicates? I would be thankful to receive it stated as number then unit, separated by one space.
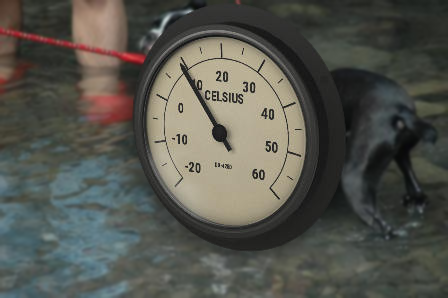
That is 10 °C
